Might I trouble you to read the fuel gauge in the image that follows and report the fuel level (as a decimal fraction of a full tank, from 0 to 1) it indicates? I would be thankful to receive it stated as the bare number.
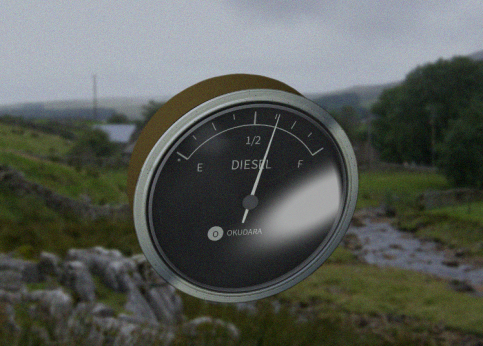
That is 0.625
